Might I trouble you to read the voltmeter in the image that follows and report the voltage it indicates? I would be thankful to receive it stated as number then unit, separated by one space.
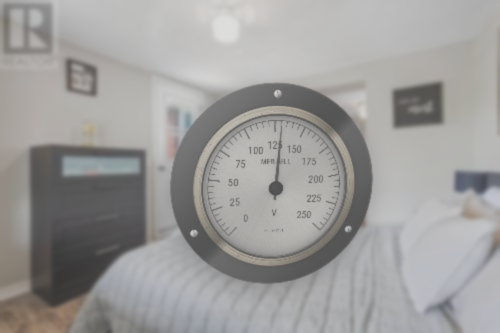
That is 130 V
